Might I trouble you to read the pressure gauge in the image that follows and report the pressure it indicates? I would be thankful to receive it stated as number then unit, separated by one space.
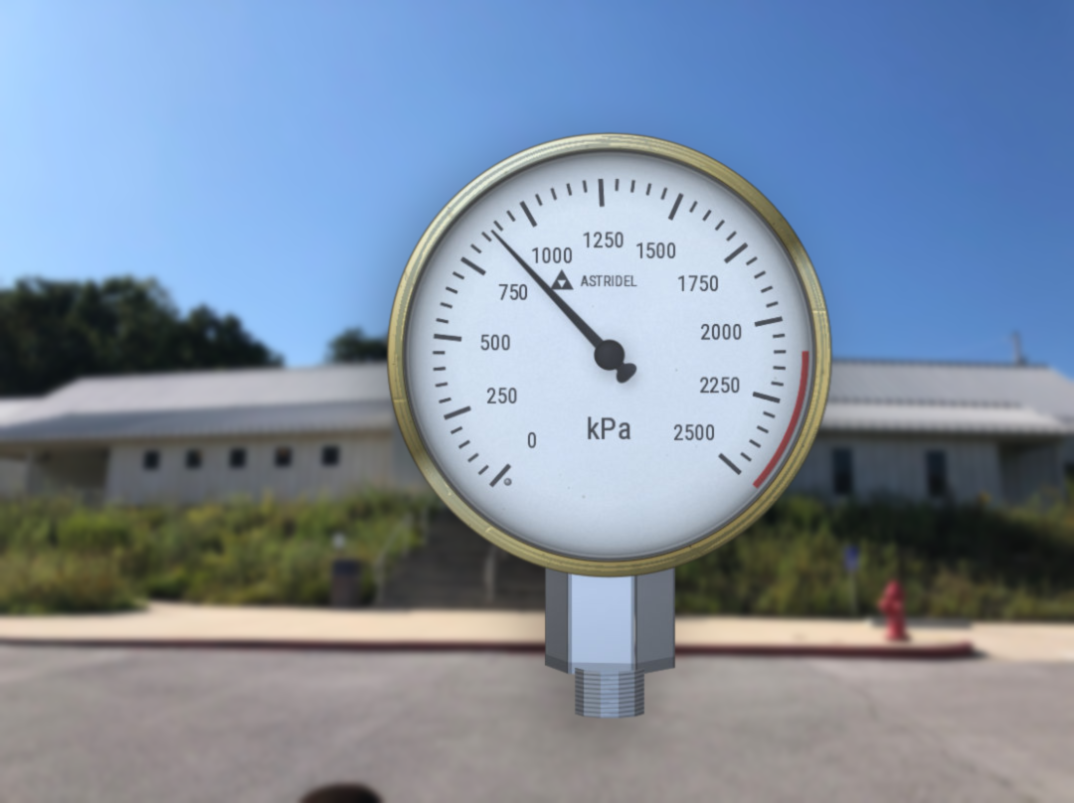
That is 875 kPa
